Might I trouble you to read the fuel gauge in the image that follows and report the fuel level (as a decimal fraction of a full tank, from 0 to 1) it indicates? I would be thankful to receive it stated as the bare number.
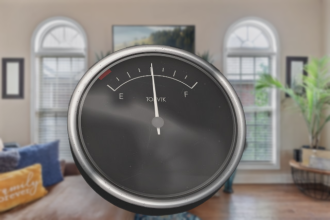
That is 0.5
